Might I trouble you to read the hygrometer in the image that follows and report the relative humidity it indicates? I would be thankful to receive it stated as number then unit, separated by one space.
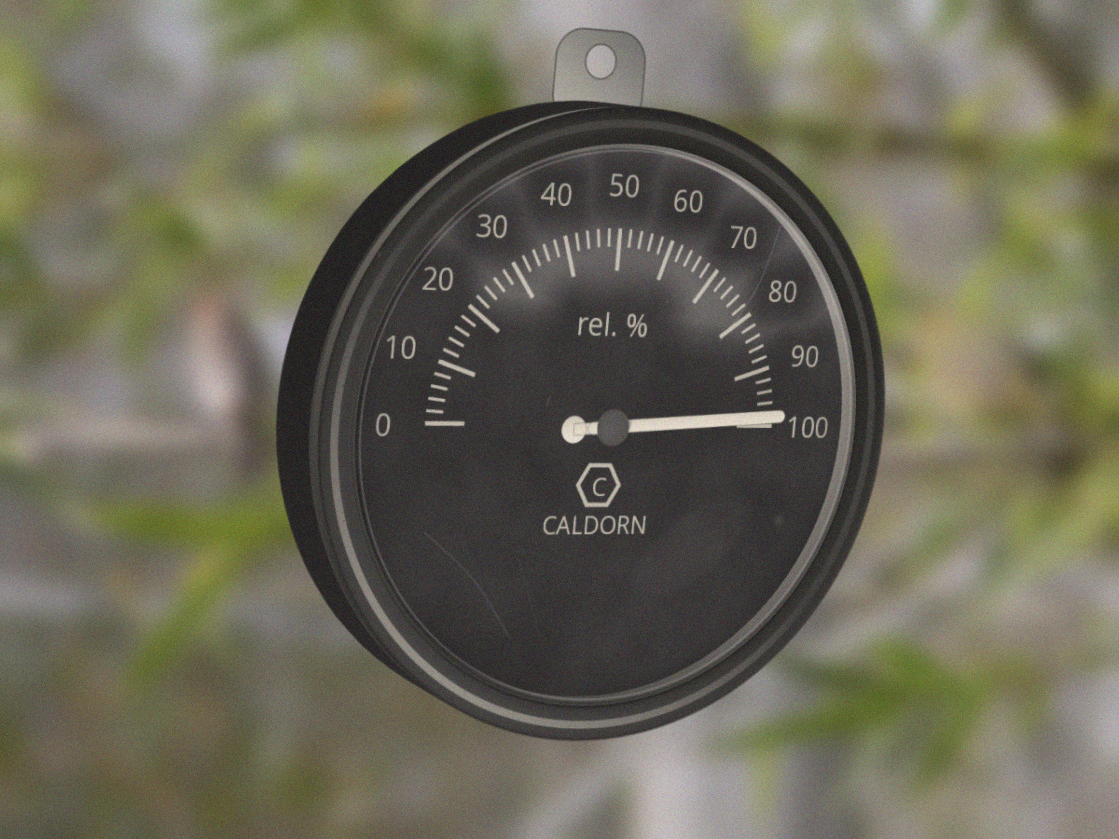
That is 98 %
